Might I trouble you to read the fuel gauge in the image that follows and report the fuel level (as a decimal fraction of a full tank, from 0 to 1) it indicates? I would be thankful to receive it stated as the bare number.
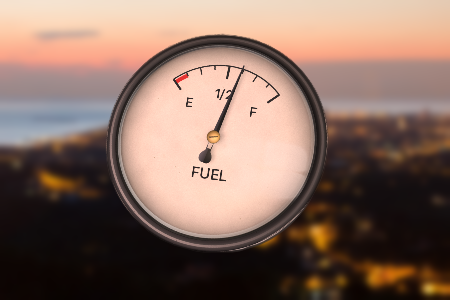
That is 0.625
